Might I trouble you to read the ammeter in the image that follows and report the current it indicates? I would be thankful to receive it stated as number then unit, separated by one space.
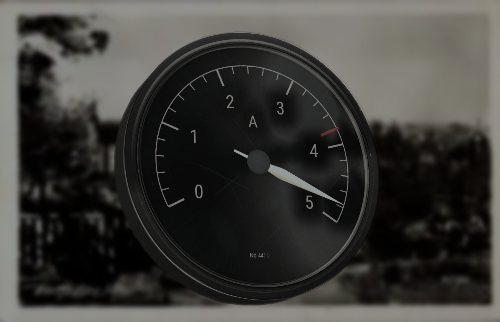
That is 4.8 A
